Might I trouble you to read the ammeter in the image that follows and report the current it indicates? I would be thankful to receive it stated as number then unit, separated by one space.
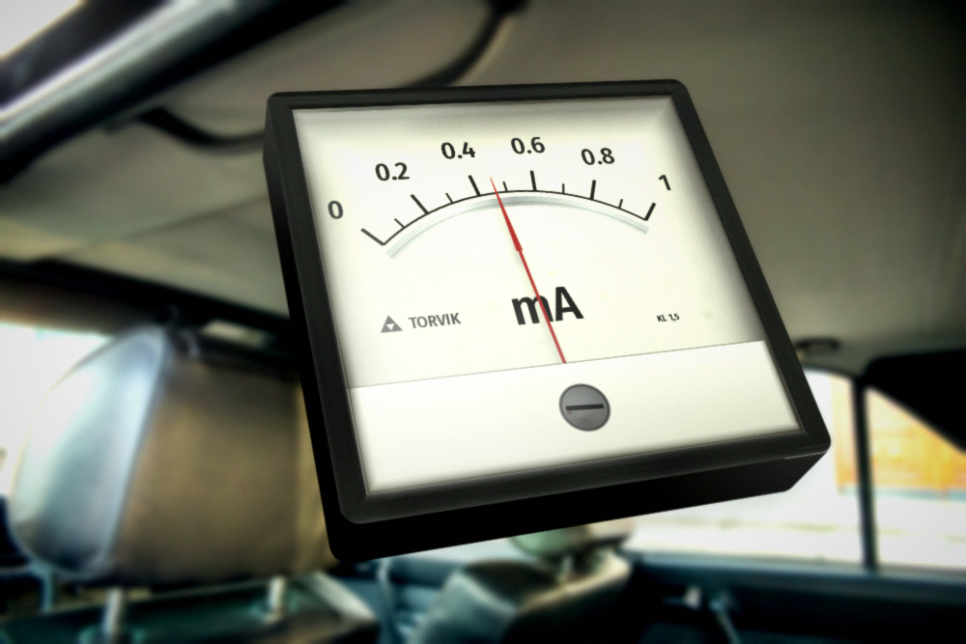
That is 0.45 mA
